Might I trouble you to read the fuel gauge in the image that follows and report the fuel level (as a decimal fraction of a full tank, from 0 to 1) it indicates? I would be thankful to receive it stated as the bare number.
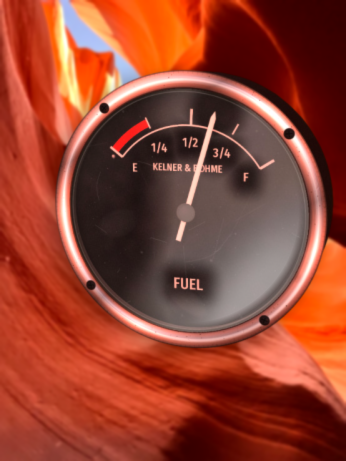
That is 0.625
